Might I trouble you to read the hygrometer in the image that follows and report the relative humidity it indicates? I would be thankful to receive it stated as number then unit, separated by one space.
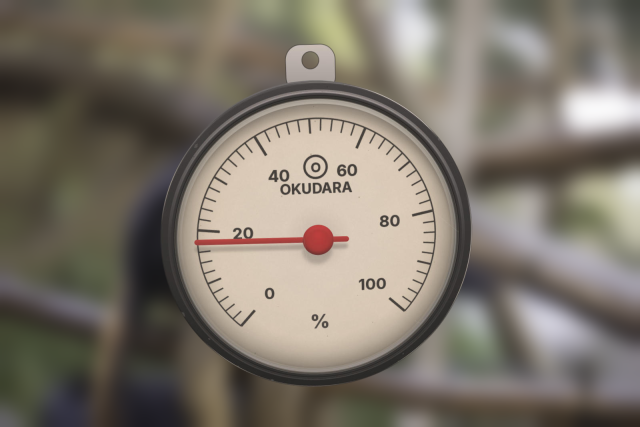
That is 18 %
